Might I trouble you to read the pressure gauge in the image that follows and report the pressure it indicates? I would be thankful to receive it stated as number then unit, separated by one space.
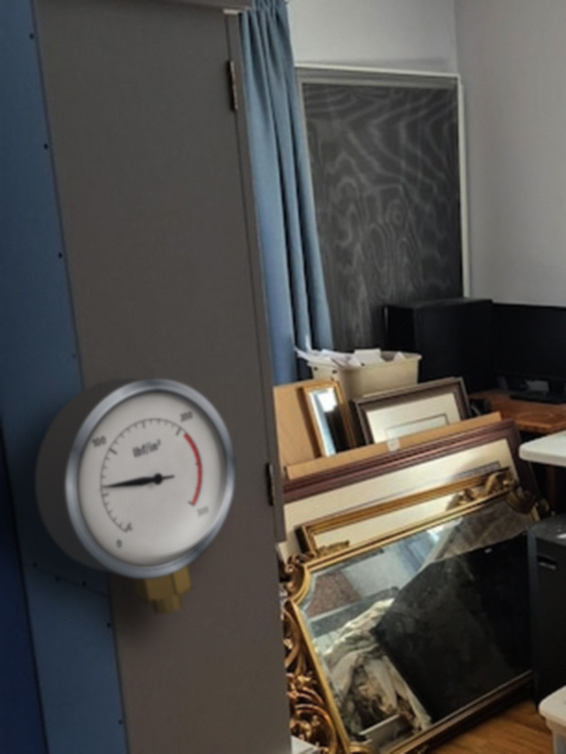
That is 60 psi
